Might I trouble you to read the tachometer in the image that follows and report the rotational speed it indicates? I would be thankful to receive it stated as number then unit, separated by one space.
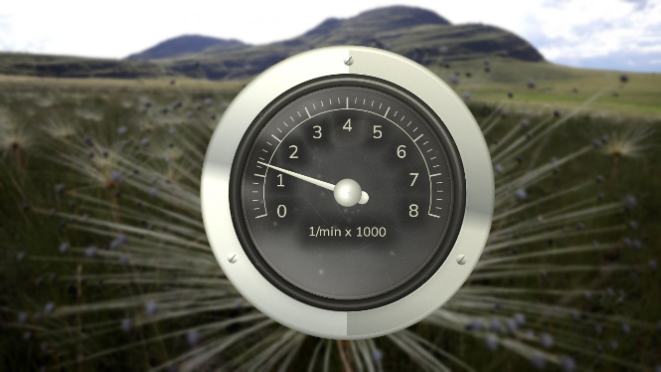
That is 1300 rpm
